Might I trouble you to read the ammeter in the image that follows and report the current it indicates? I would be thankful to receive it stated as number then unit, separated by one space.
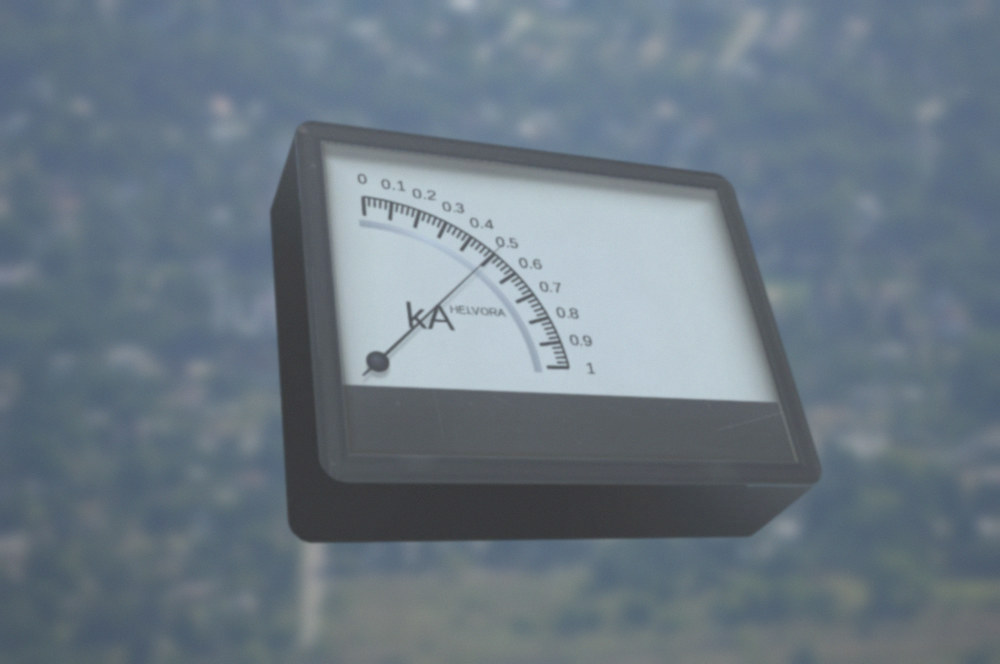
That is 0.5 kA
